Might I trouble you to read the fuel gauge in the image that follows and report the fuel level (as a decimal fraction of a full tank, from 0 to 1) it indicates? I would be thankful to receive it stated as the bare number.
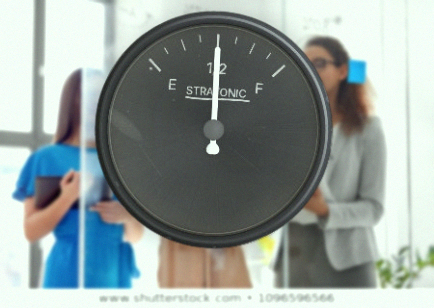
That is 0.5
